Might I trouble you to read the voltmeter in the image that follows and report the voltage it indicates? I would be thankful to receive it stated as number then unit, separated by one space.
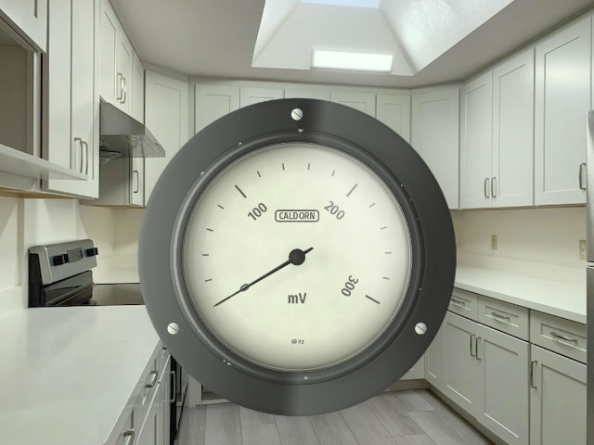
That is 0 mV
